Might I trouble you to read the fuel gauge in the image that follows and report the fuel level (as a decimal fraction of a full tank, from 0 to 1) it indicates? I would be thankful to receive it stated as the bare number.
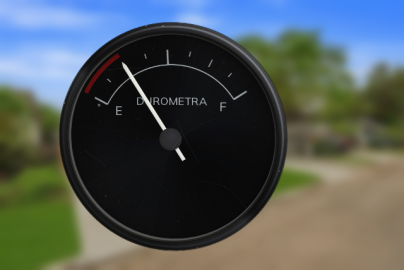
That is 0.25
